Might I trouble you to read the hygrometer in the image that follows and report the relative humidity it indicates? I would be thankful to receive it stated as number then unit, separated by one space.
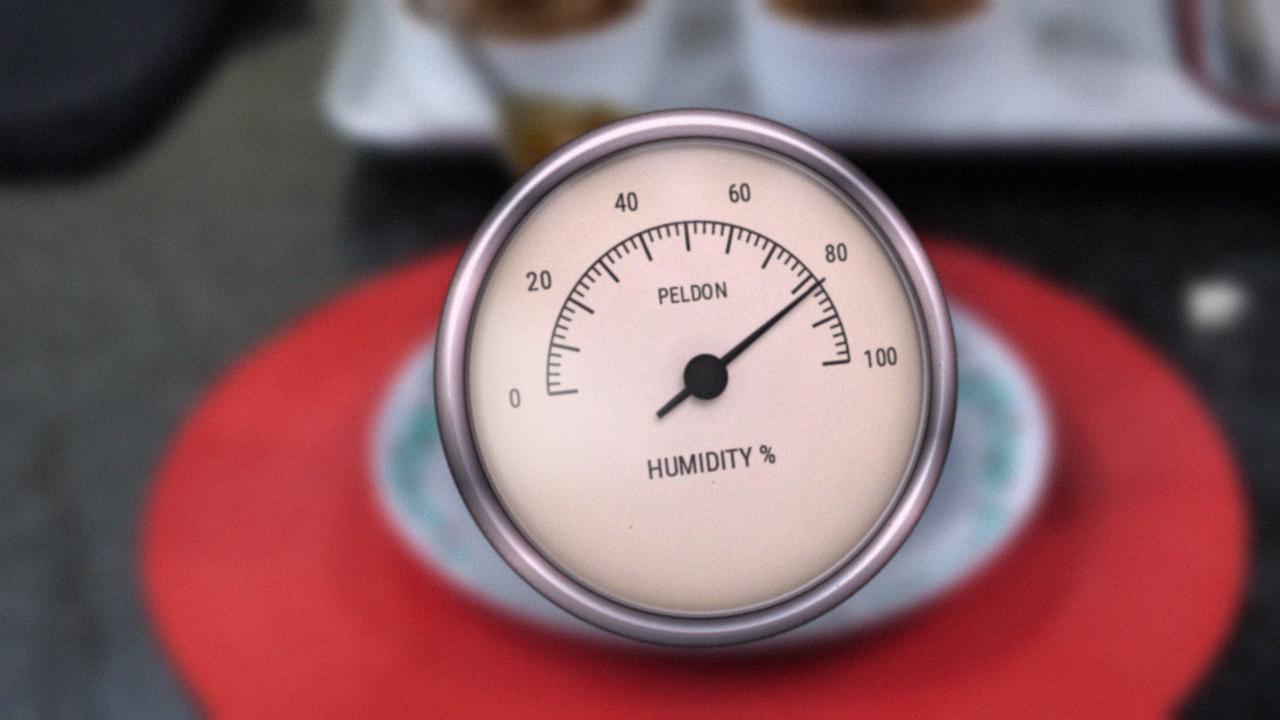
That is 82 %
